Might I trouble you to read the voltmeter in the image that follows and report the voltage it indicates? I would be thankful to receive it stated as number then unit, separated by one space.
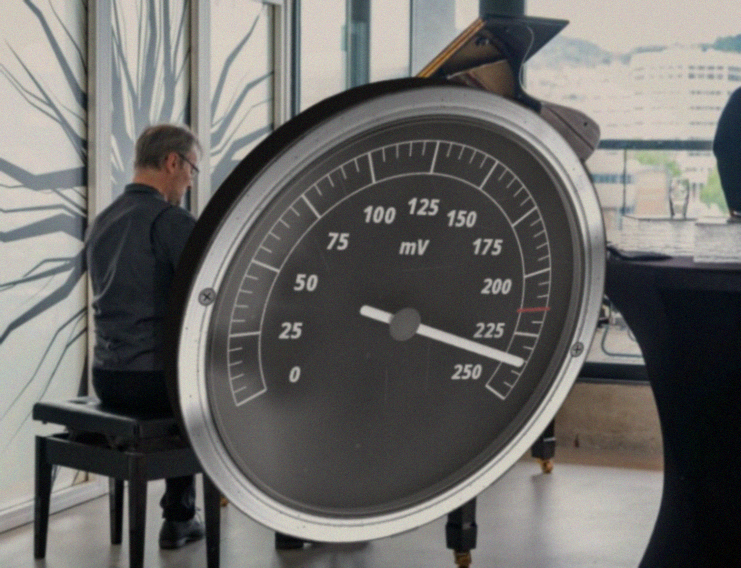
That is 235 mV
